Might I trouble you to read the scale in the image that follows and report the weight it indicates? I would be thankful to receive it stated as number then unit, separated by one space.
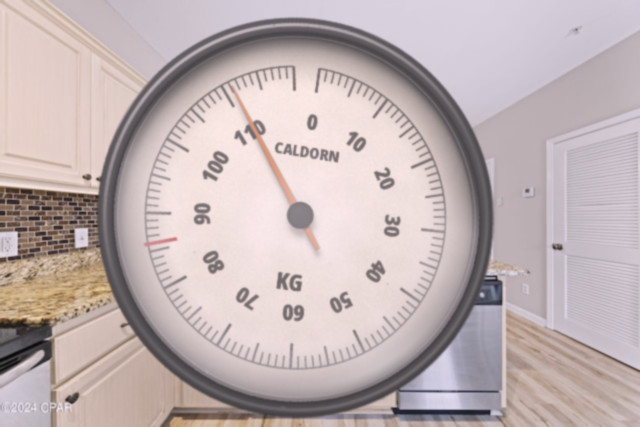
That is 111 kg
